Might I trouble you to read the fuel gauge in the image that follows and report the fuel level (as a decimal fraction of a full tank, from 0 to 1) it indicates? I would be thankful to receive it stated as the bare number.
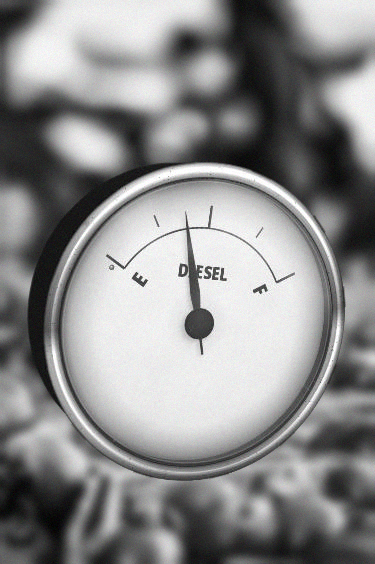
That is 0.375
